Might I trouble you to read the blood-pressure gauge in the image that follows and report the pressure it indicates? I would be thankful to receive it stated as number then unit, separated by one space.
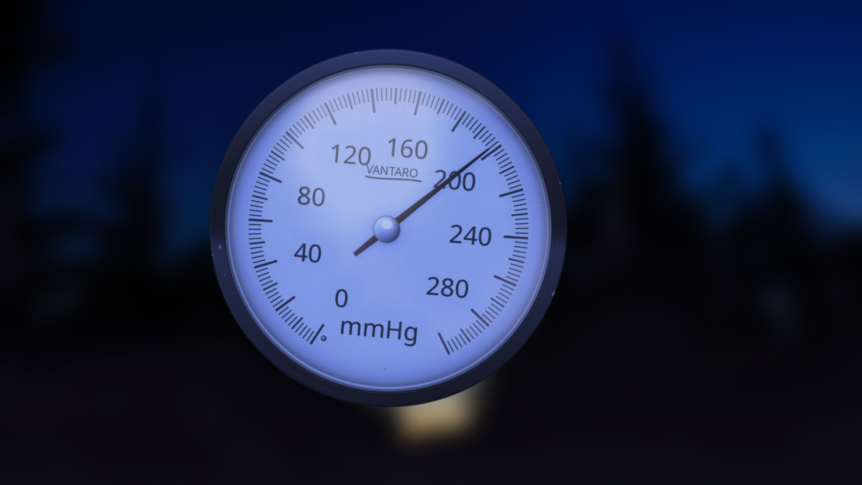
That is 198 mmHg
